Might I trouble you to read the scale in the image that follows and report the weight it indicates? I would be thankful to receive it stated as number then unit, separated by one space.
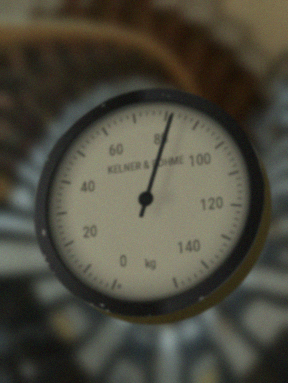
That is 82 kg
